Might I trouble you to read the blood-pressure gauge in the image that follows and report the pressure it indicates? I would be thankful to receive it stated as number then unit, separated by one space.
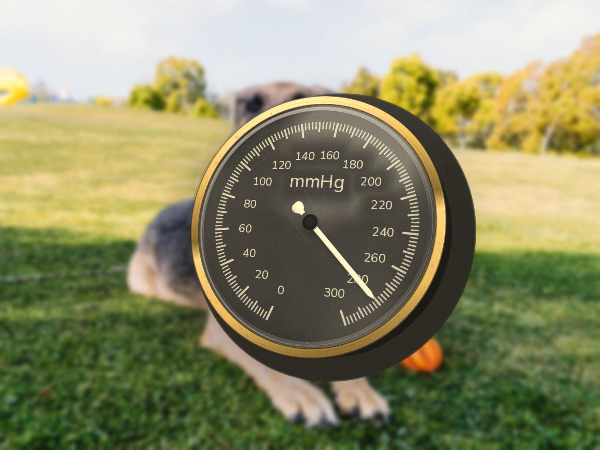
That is 280 mmHg
